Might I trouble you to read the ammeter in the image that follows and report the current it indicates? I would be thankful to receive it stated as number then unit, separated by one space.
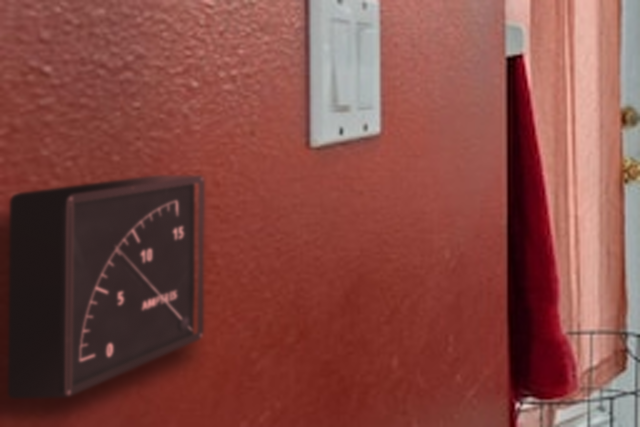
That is 8 A
